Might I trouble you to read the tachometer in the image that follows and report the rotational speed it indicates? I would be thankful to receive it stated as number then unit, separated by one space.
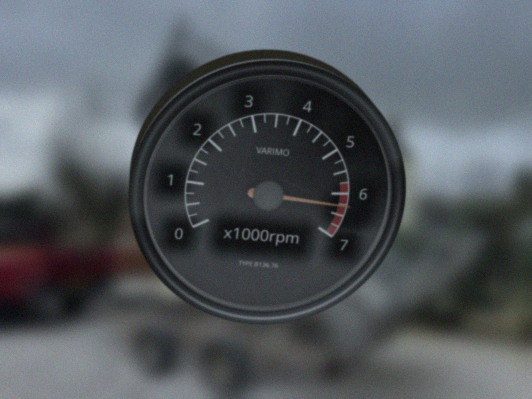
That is 6250 rpm
